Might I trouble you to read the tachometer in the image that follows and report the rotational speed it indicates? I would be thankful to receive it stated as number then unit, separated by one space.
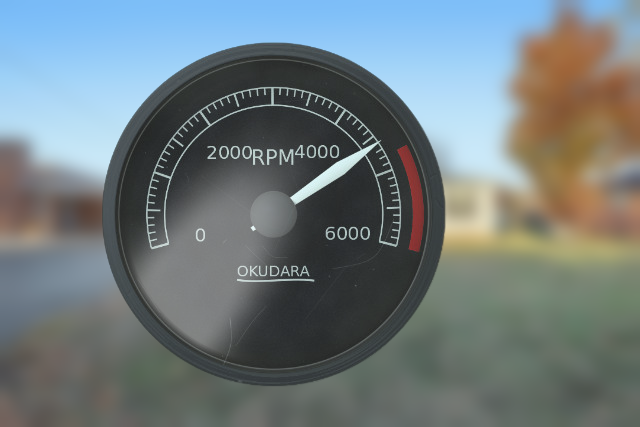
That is 4600 rpm
